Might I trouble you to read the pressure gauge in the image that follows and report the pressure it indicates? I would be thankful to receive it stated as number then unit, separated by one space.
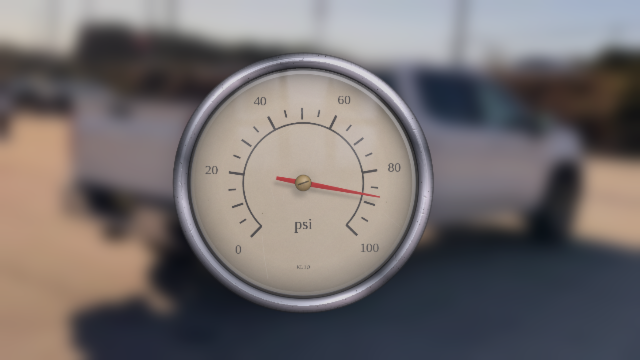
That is 87.5 psi
